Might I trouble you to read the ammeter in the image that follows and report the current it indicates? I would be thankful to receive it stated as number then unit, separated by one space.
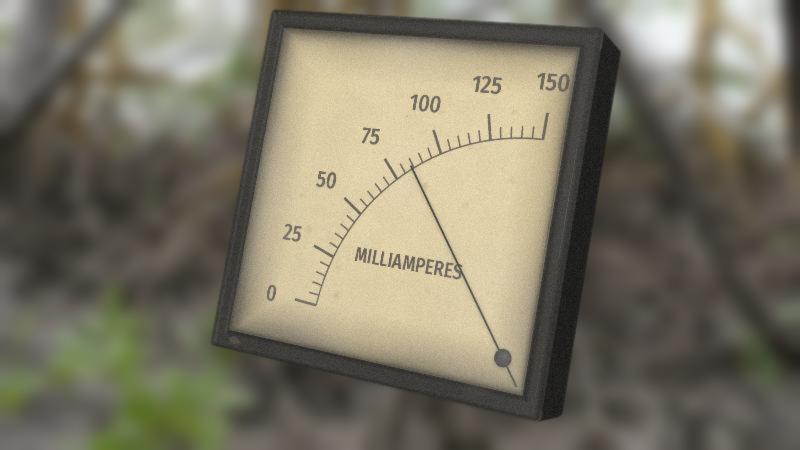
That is 85 mA
